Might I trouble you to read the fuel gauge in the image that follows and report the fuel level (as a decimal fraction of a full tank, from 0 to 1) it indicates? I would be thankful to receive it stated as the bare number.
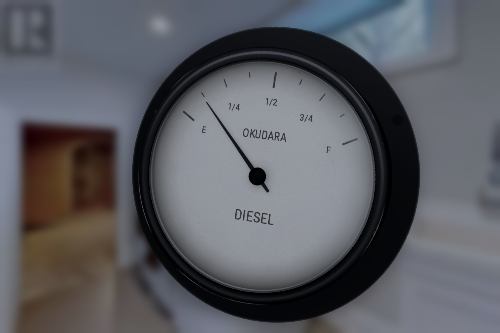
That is 0.125
